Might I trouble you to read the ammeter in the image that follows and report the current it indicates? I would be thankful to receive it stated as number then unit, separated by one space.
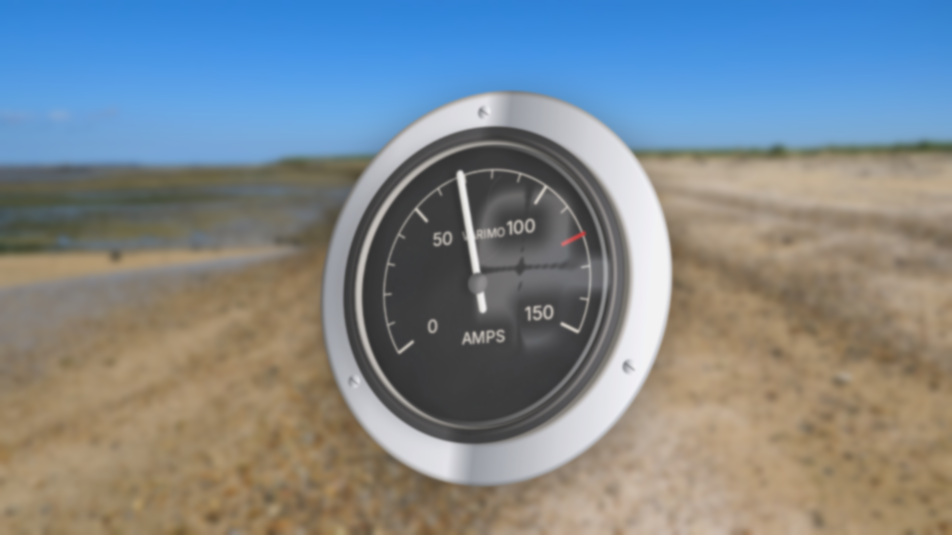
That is 70 A
